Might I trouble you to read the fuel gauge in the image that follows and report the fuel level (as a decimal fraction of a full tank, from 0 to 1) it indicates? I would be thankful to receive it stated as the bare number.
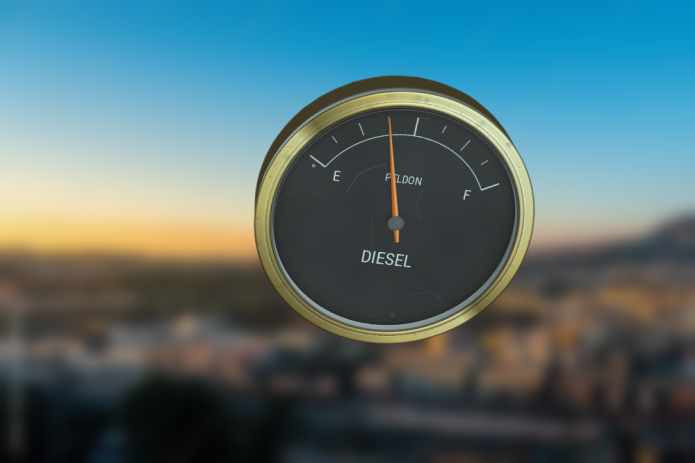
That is 0.375
